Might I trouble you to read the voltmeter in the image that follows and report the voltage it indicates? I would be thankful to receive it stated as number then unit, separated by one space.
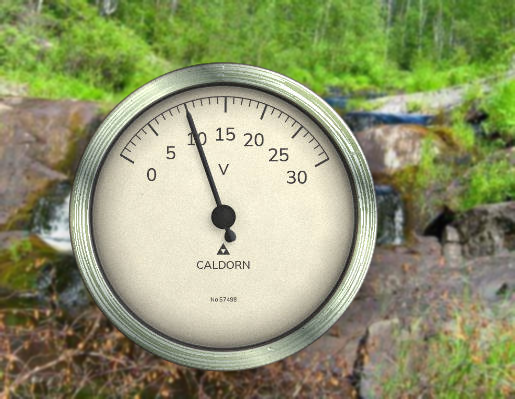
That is 10 V
